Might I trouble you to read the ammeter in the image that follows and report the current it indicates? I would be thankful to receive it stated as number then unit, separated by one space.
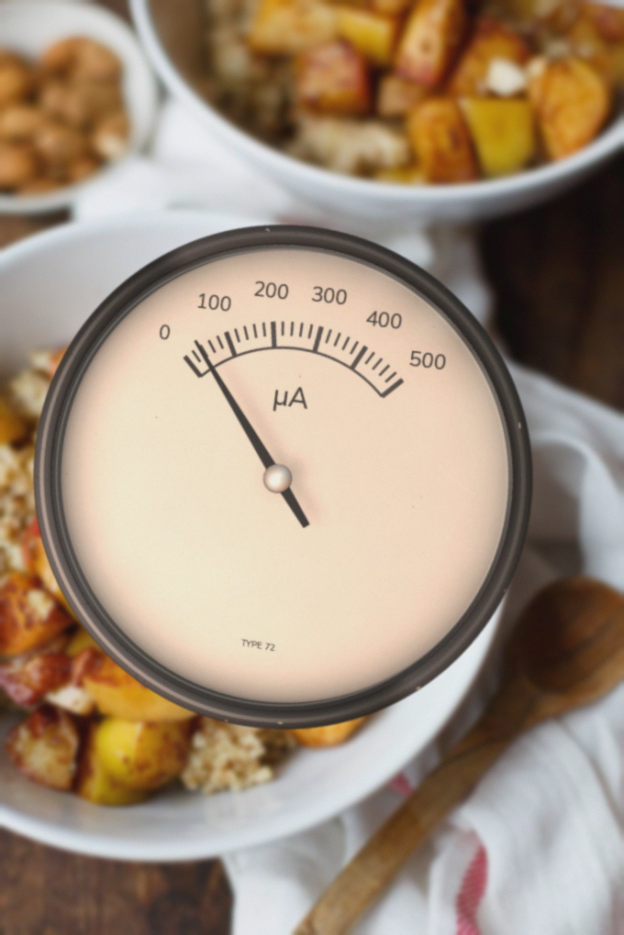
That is 40 µA
